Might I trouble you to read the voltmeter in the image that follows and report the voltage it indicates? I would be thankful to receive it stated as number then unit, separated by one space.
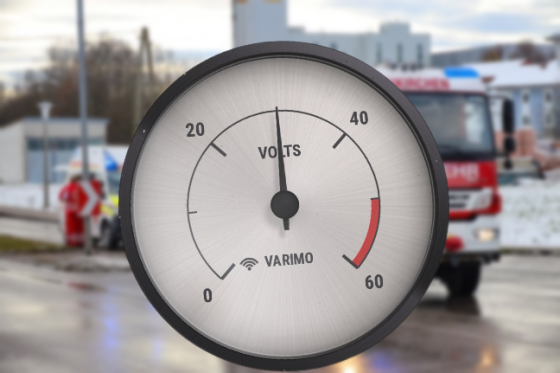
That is 30 V
